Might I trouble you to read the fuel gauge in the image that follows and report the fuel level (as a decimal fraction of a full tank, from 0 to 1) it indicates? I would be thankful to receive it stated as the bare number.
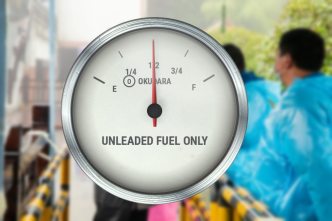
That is 0.5
